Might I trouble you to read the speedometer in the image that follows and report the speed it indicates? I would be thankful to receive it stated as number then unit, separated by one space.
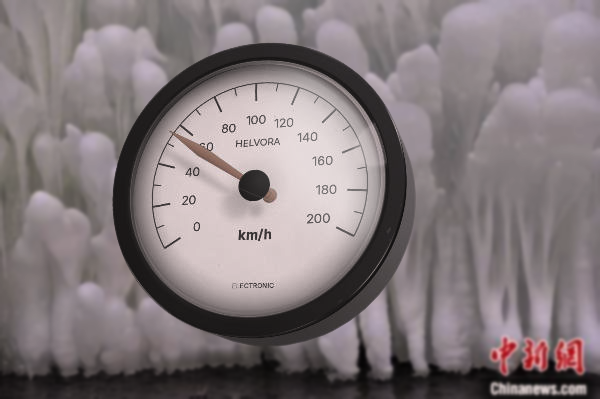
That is 55 km/h
